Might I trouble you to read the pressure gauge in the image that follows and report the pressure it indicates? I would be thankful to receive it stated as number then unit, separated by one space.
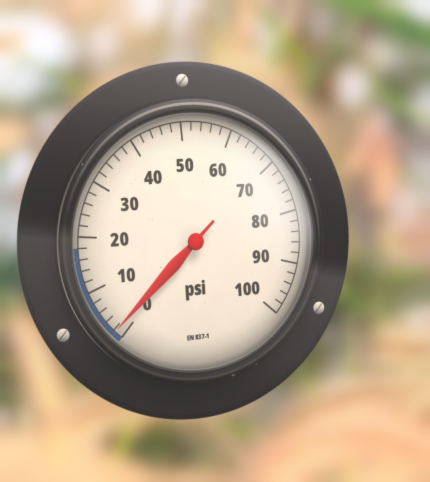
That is 2 psi
